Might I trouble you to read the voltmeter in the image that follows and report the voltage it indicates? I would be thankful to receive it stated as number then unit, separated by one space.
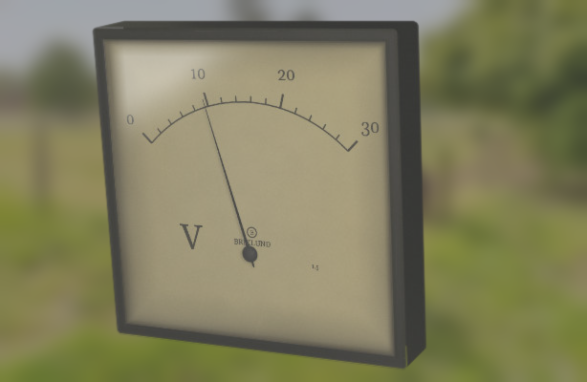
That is 10 V
